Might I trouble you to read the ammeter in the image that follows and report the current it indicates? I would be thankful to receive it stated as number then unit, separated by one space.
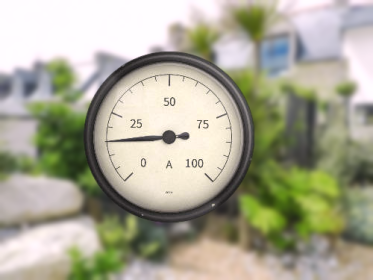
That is 15 A
